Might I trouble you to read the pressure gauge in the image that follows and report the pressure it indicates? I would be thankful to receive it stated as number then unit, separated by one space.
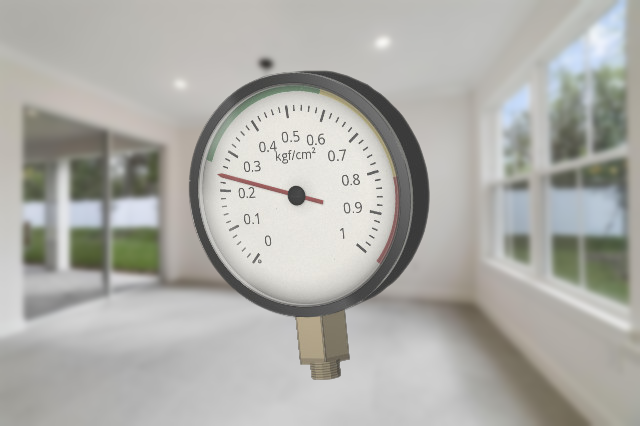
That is 0.24 kg/cm²
